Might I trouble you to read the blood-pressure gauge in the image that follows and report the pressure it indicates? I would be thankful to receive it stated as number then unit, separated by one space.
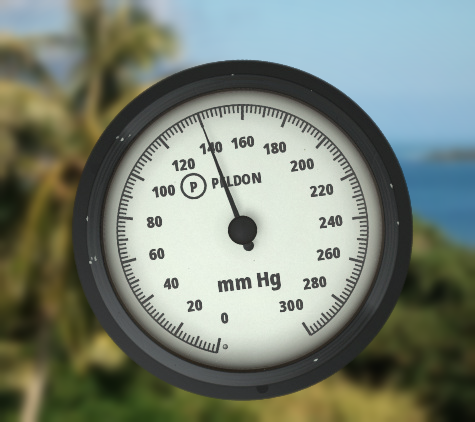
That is 140 mmHg
